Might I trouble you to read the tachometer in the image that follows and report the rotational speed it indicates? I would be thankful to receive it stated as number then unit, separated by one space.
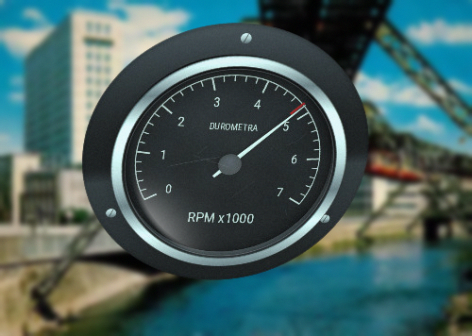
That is 4800 rpm
